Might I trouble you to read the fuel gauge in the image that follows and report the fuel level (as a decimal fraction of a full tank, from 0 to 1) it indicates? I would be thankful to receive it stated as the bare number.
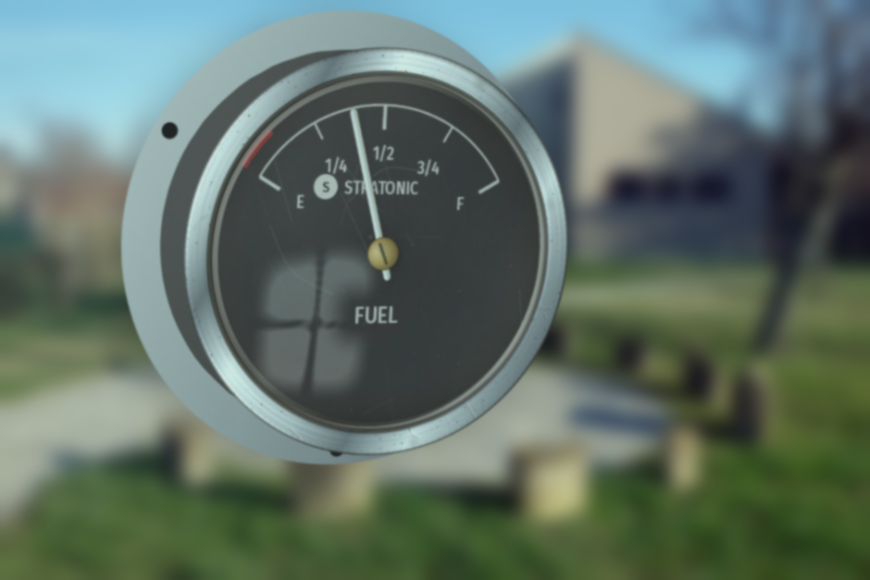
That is 0.375
